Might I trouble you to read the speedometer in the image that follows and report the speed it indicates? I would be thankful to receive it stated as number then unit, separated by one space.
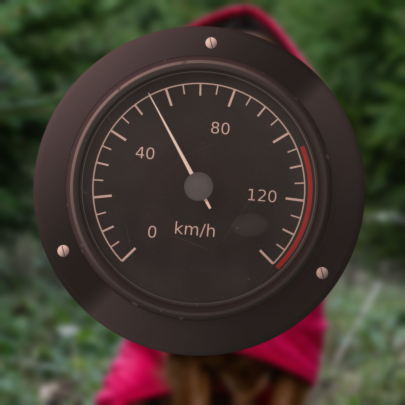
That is 55 km/h
